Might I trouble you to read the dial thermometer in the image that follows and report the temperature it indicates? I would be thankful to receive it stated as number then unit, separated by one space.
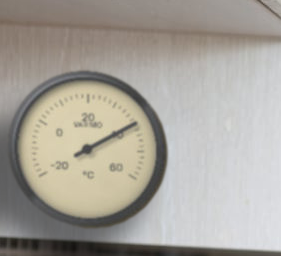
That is 40 °C
